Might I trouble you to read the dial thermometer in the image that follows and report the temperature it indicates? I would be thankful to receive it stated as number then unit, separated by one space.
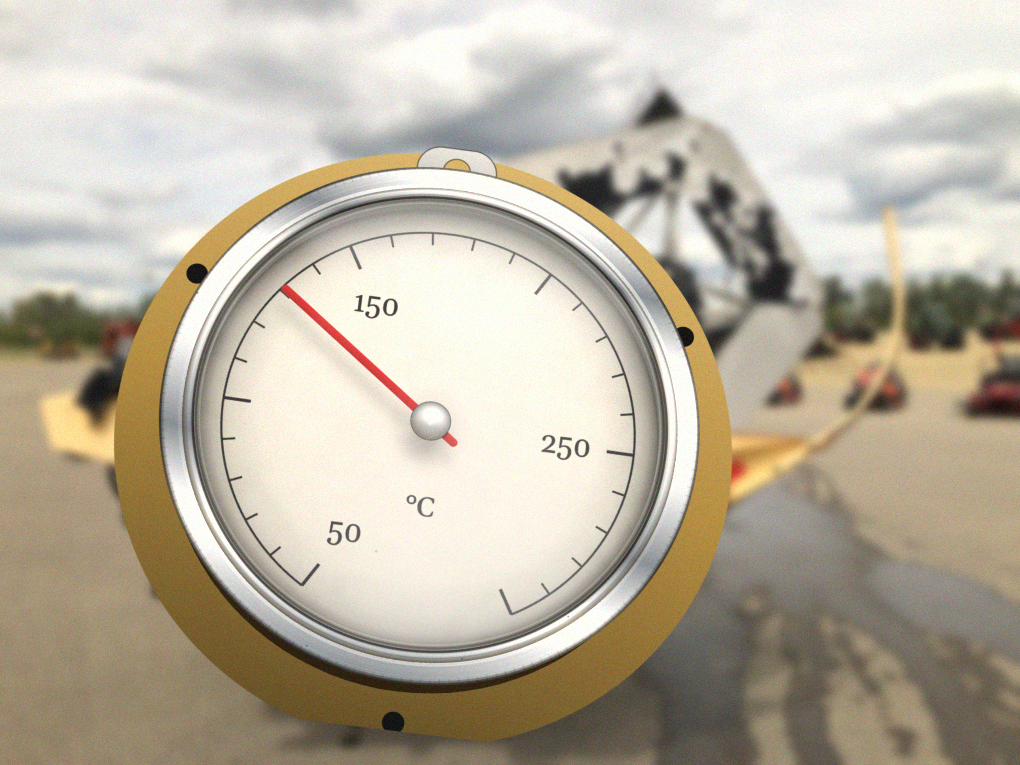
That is 130 °C
